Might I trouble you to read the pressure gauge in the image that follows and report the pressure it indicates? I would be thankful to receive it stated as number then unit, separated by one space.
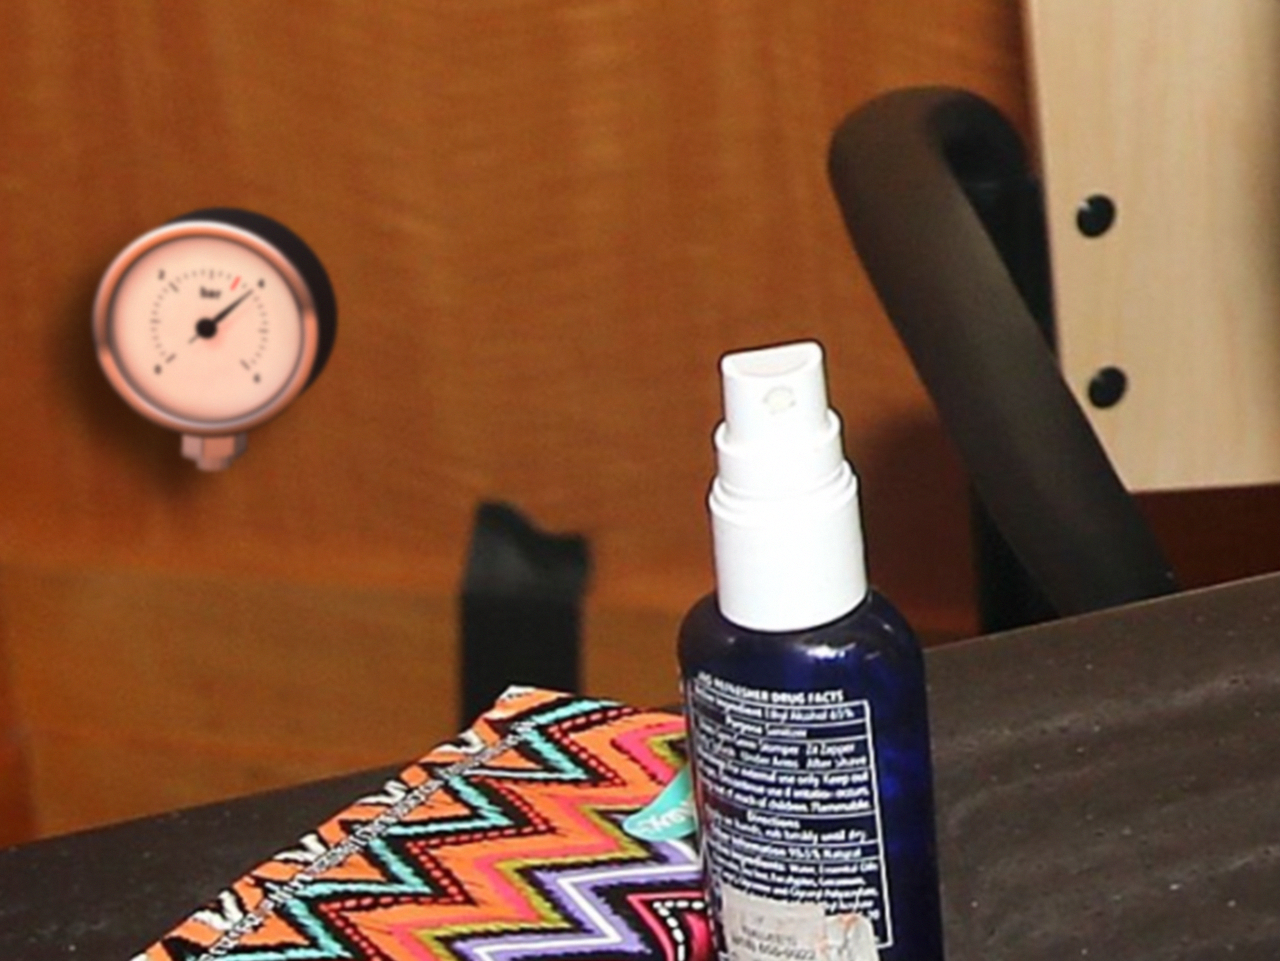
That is 4 bar
